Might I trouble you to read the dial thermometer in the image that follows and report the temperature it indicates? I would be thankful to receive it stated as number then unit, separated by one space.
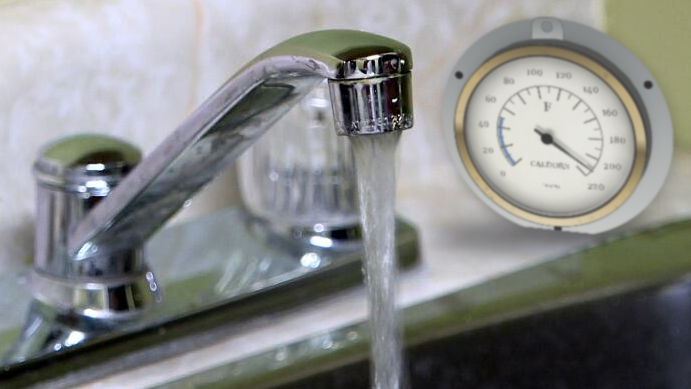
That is 210 °F
